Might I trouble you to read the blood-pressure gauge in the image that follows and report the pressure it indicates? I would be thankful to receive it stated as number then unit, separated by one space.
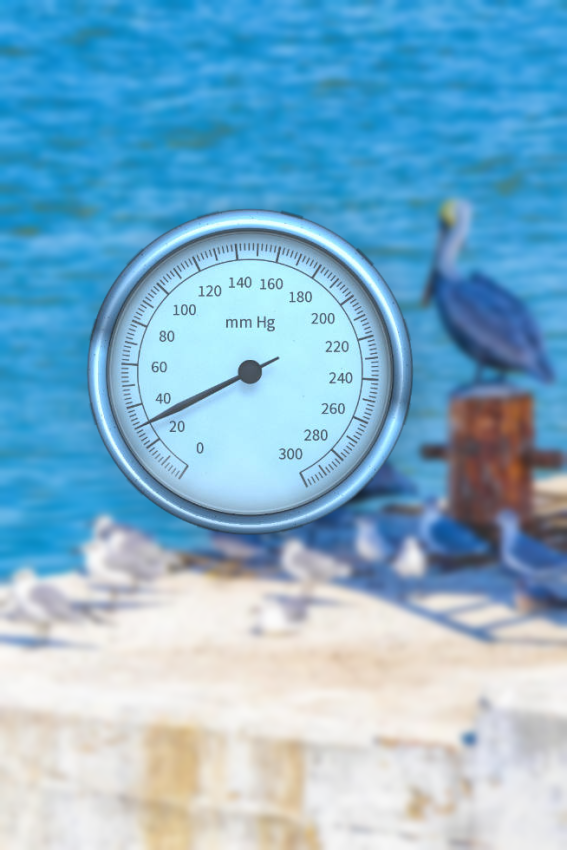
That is 30 mmHg
